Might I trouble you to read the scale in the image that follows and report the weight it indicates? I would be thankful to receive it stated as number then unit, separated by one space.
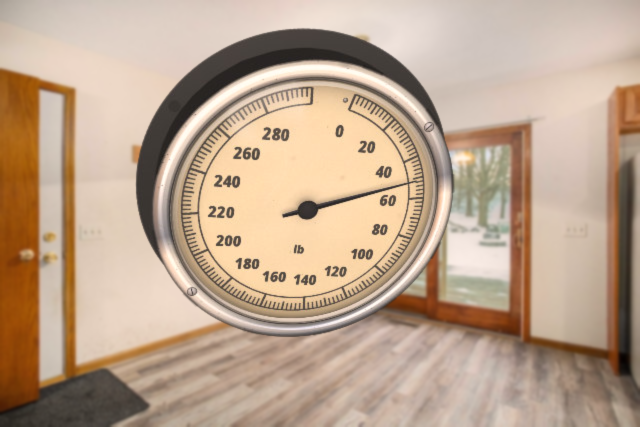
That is 50 lb
